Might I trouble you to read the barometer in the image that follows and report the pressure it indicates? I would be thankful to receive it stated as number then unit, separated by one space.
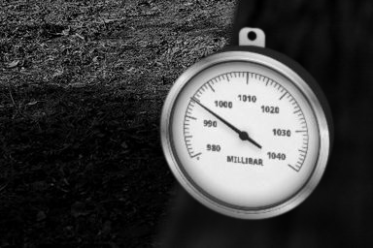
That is 995 mbar
